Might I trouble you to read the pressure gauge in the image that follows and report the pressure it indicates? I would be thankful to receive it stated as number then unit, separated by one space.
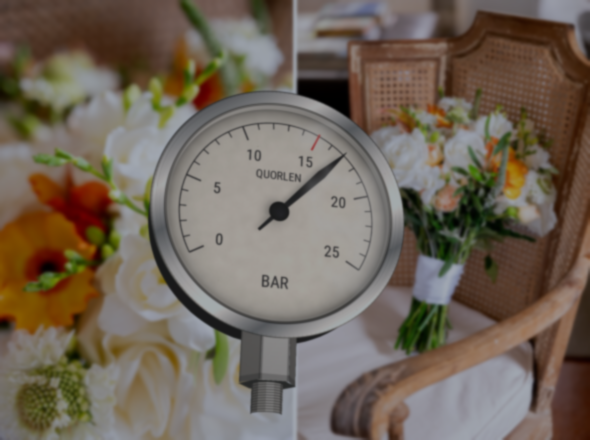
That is 17 bar
